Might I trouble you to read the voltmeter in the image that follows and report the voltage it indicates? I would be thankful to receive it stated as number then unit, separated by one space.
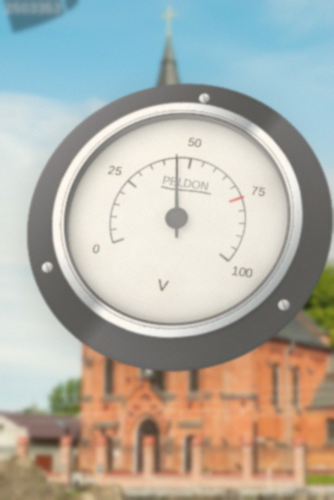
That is 45 V
